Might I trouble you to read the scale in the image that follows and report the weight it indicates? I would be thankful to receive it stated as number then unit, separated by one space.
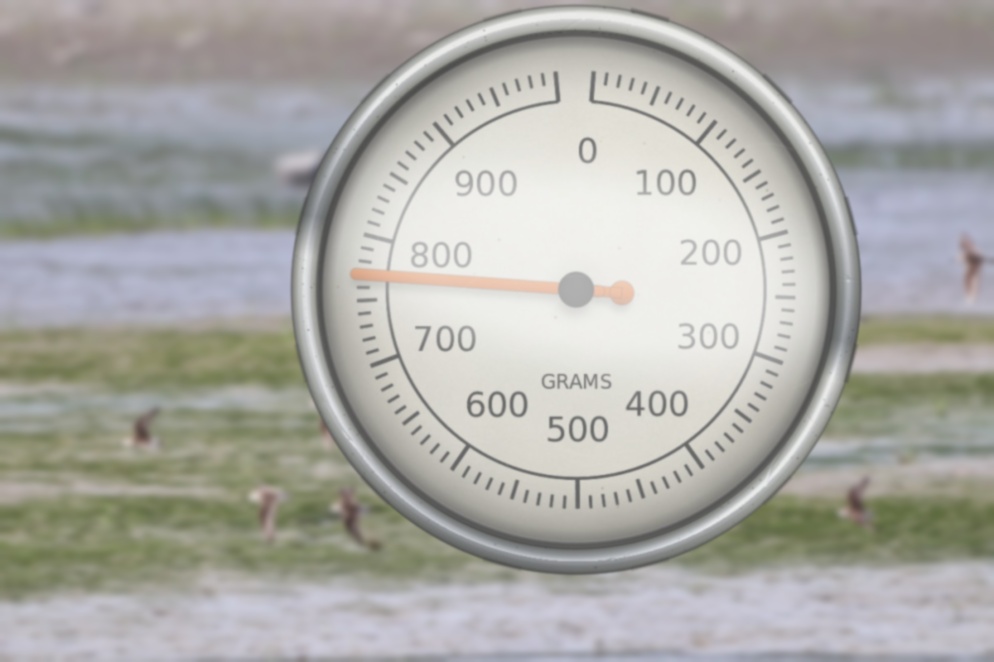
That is 770 g
